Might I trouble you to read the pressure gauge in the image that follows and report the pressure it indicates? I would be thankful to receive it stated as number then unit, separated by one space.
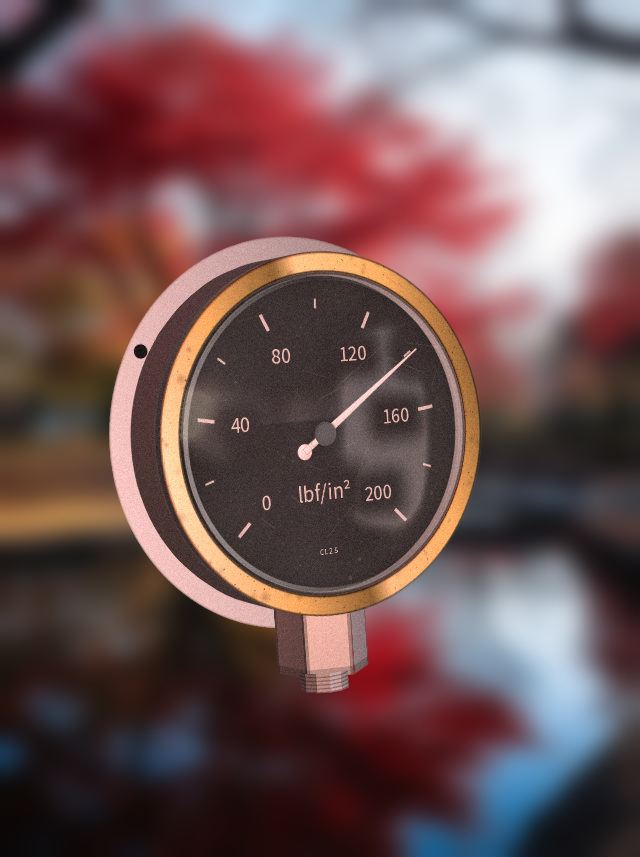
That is 140 psi
